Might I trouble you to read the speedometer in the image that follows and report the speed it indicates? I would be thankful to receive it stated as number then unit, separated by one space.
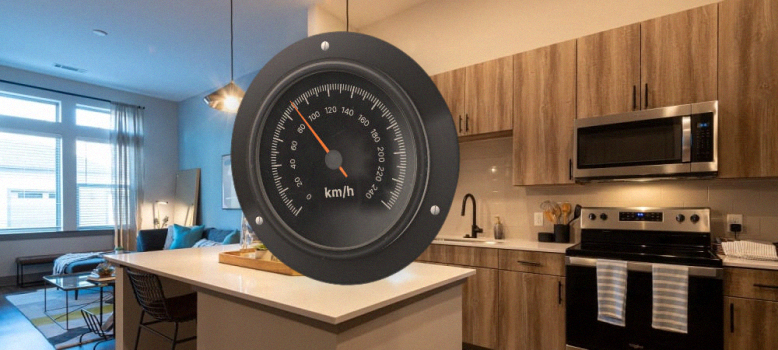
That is 90 km/h
